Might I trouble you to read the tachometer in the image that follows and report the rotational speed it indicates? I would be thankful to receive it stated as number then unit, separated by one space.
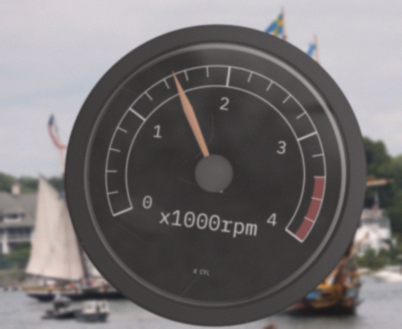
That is 1500 rpm
